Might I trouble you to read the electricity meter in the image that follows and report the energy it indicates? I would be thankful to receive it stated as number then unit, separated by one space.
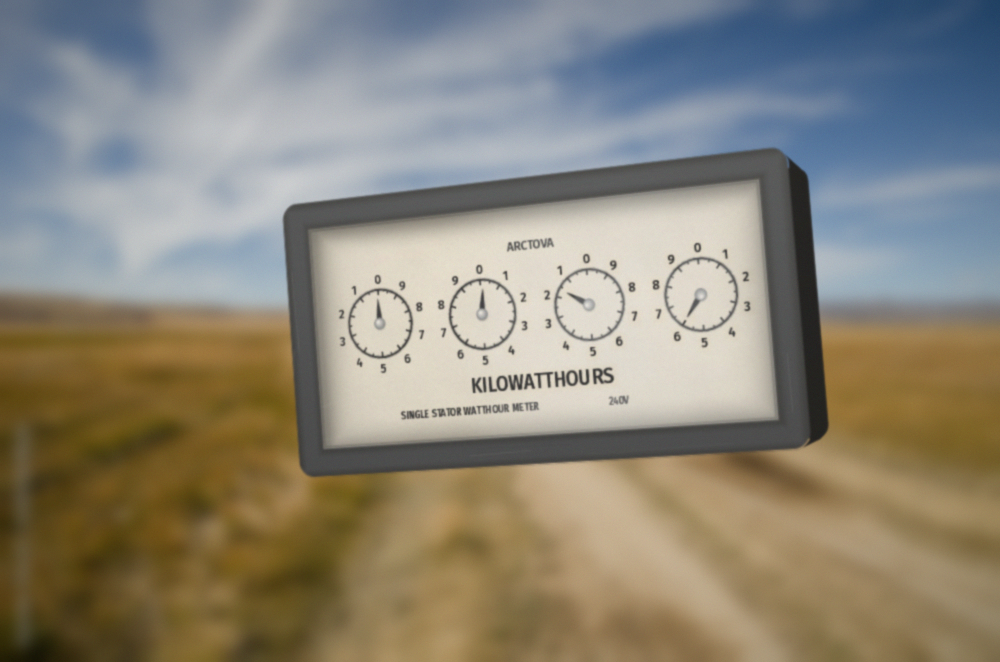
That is 16 kWh
